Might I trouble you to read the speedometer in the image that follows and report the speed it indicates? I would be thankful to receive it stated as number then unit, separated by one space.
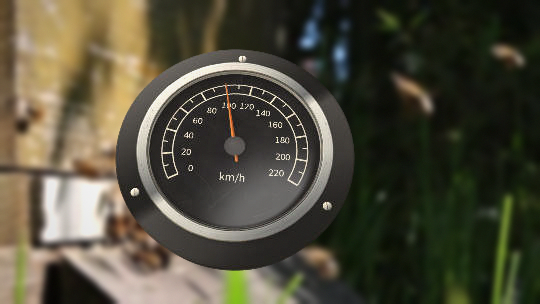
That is 100 km/h
